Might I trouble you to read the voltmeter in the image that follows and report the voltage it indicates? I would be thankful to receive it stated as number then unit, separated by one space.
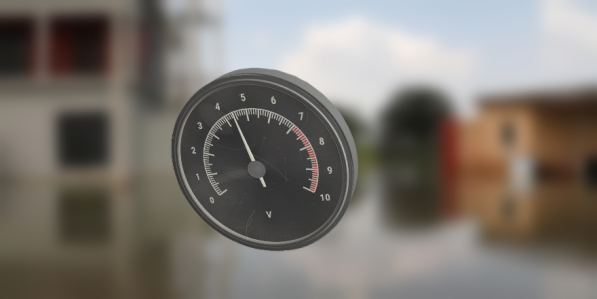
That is 4.5 V
